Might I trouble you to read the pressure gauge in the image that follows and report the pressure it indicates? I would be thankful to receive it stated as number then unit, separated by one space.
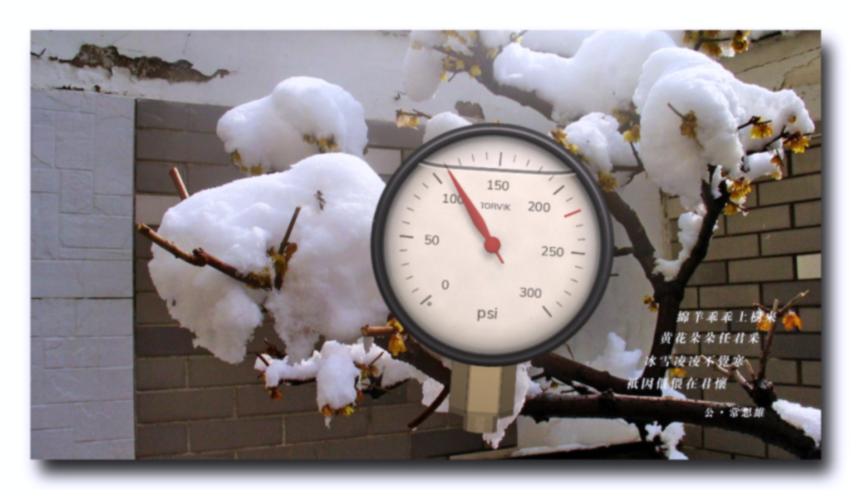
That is 110 psi
